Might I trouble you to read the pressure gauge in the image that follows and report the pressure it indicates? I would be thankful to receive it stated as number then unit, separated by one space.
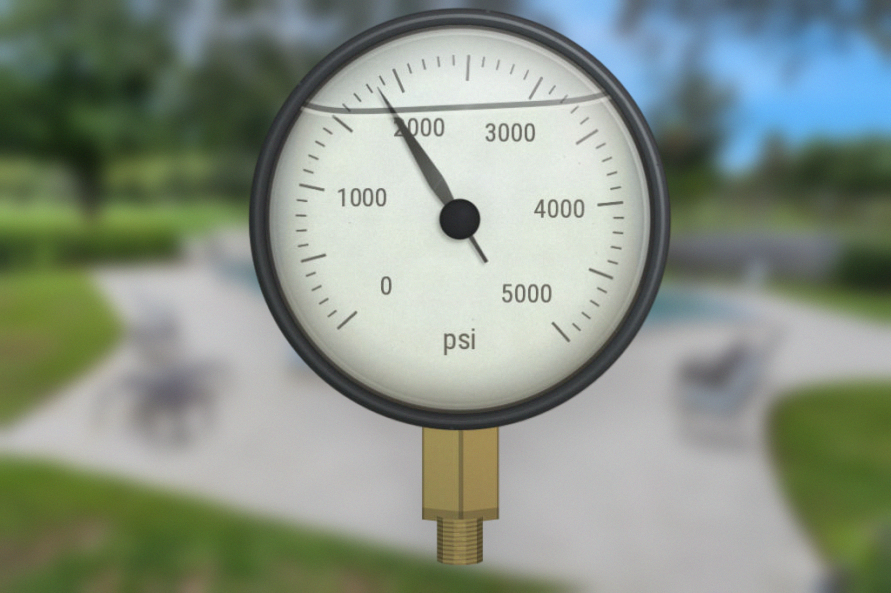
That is 1850 psi
